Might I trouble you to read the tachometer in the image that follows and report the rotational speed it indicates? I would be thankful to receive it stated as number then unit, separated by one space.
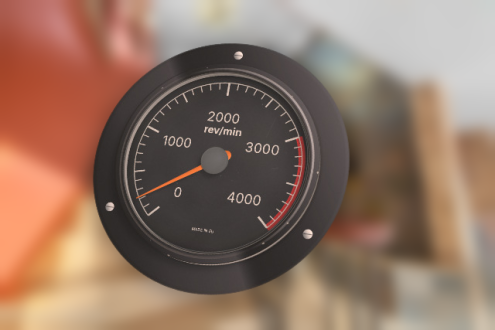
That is 200 rpm
